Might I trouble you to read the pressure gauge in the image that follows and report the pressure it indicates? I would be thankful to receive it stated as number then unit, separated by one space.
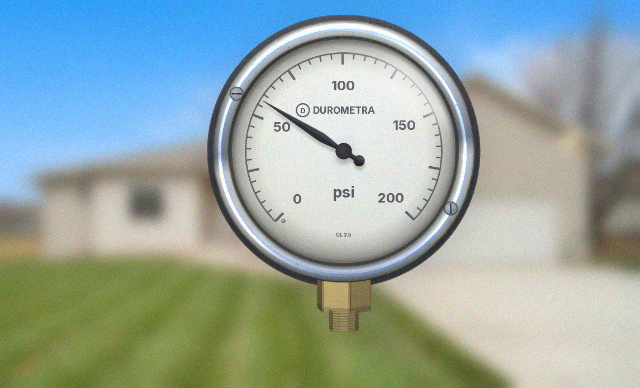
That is 57.5 psi
